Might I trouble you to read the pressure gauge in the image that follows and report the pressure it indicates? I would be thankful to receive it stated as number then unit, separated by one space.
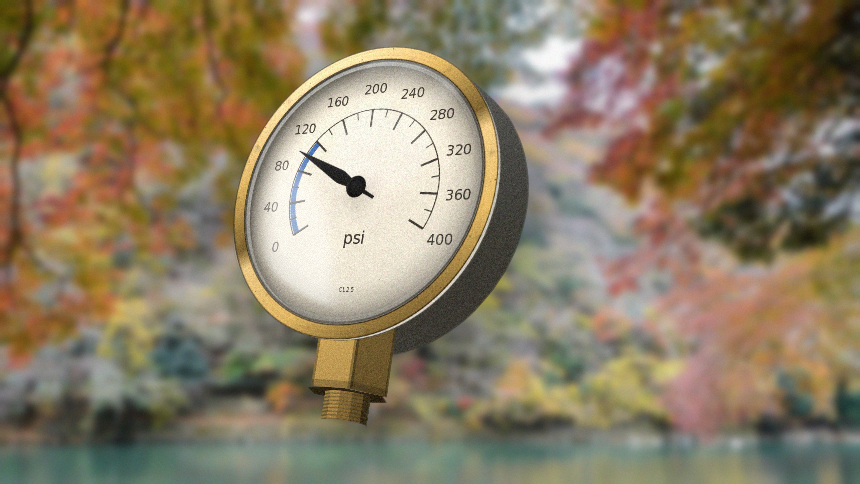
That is 100 psi
